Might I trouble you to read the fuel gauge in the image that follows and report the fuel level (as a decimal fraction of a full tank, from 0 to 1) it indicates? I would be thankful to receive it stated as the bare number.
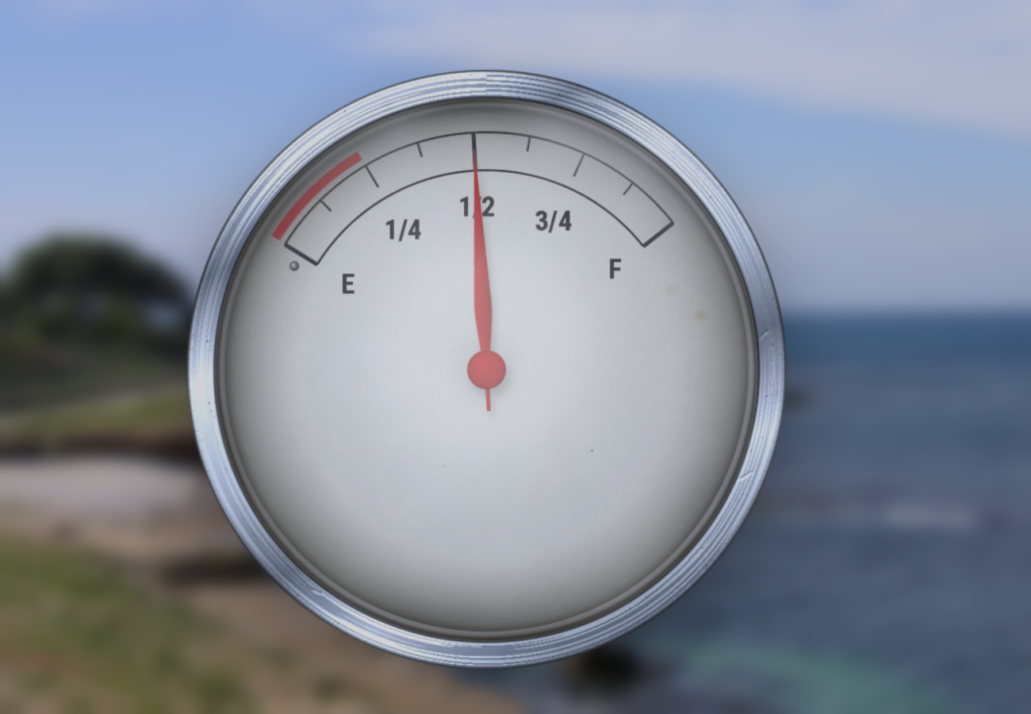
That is 0.5
